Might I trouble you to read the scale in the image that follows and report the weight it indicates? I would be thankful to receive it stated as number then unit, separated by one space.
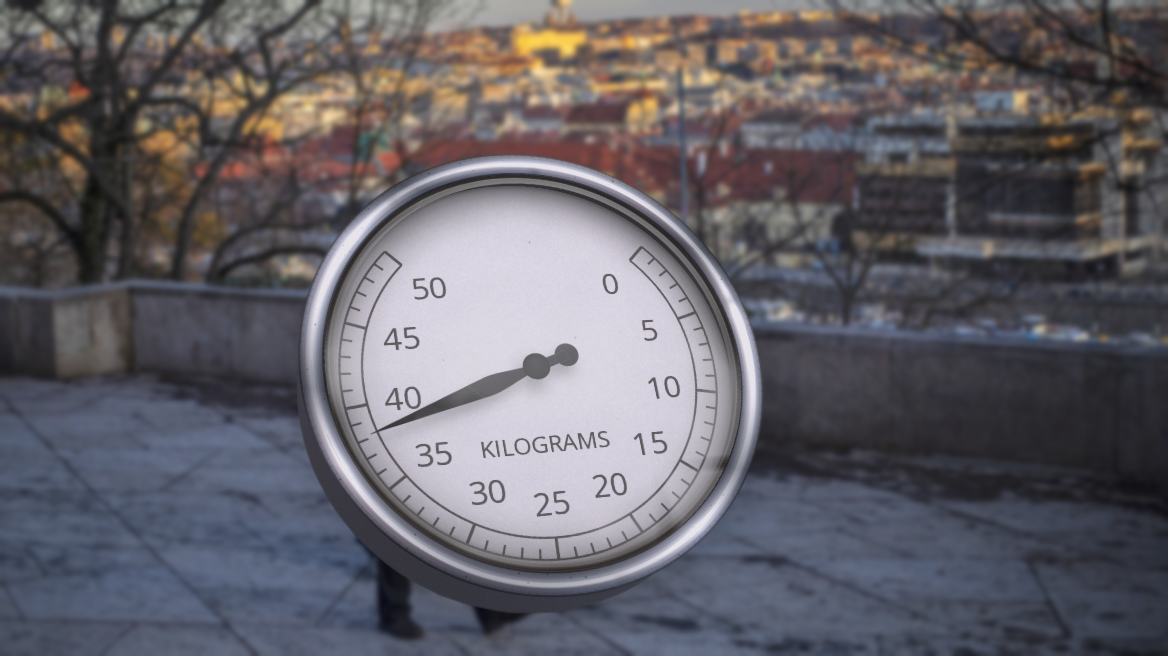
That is 38 kg
